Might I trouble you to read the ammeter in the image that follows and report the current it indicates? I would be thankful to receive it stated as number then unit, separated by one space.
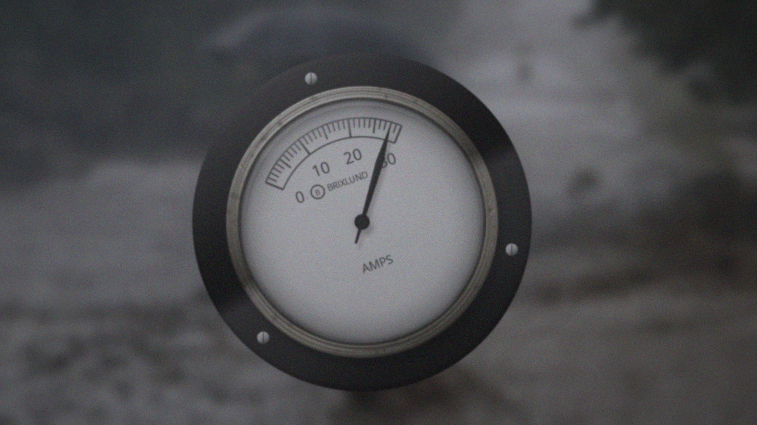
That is 28 A
